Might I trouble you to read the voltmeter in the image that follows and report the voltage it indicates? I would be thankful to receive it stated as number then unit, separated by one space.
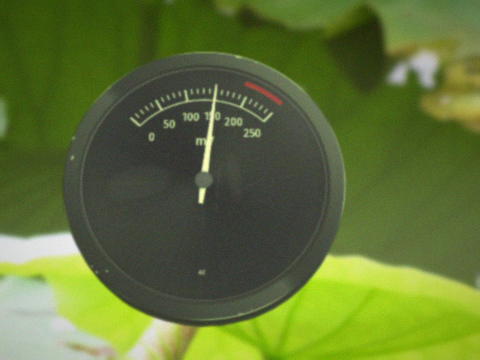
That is 150 mV
